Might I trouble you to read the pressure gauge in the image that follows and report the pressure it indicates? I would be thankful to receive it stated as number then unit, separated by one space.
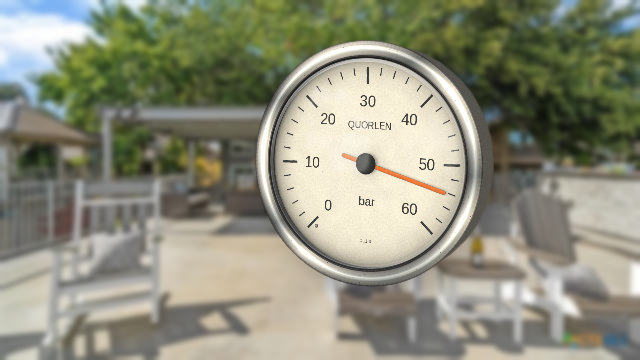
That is 54 bar
